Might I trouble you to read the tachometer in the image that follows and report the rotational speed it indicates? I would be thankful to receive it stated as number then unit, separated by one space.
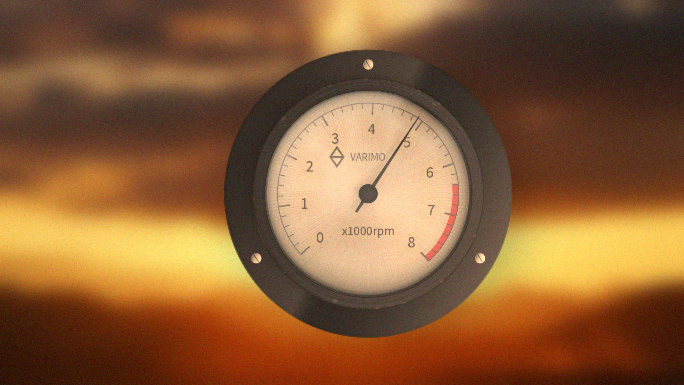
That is 4900 rpm
